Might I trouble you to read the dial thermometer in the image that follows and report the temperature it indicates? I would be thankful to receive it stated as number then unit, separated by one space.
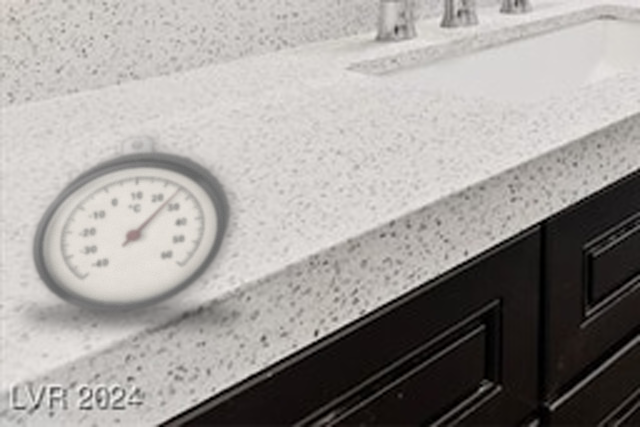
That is 25 °C
